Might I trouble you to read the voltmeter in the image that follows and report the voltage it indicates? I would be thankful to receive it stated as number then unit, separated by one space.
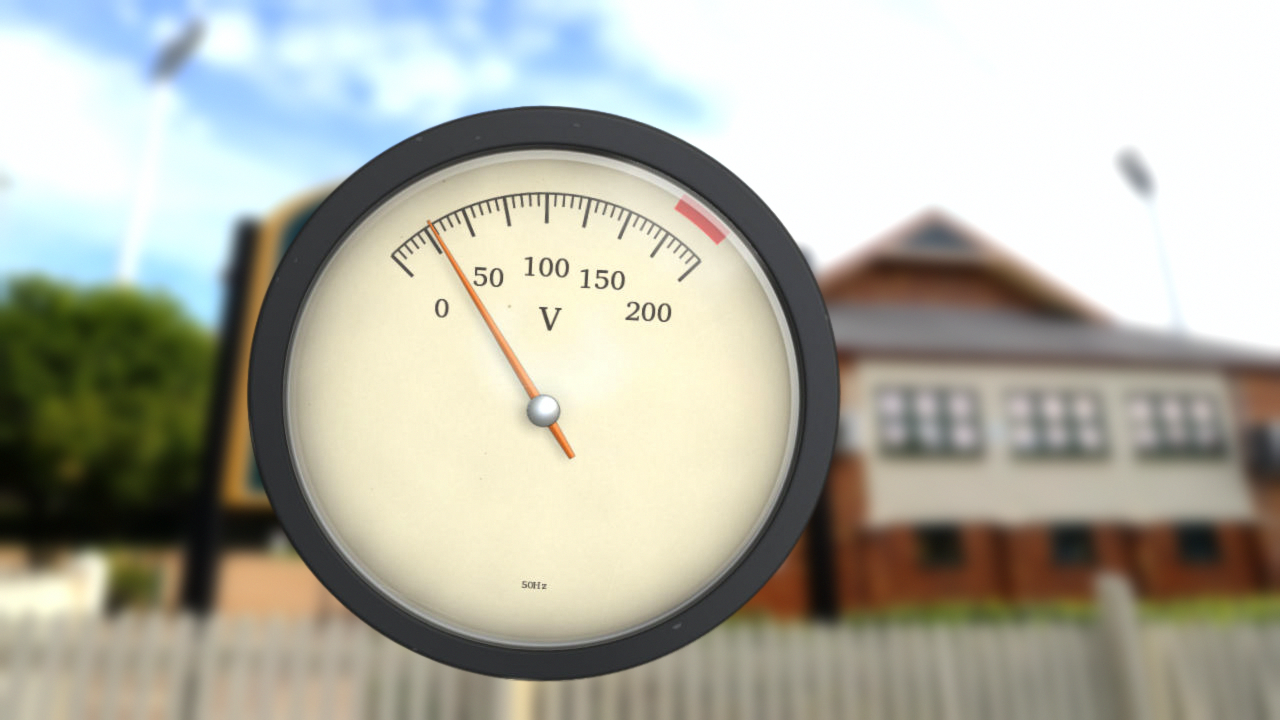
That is 30 V
